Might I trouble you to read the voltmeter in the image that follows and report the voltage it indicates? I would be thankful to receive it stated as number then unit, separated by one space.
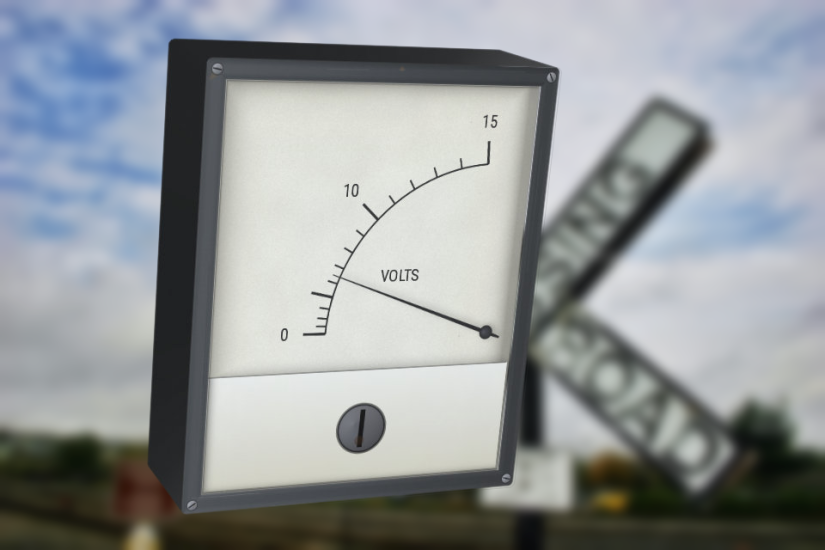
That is 6.5 V
